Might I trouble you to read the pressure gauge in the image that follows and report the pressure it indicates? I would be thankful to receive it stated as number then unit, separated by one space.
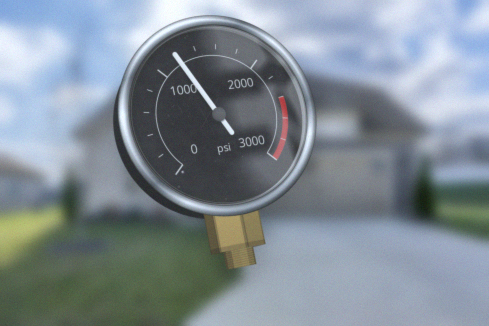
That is 1200 psi
